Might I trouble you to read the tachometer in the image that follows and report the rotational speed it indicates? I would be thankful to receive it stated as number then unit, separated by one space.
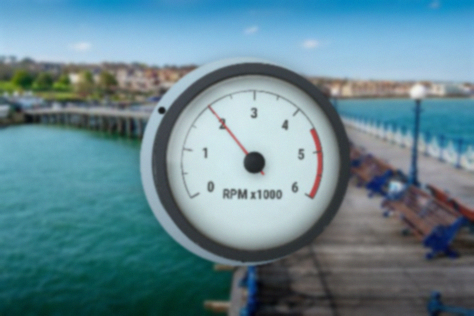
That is 2000 rpm
